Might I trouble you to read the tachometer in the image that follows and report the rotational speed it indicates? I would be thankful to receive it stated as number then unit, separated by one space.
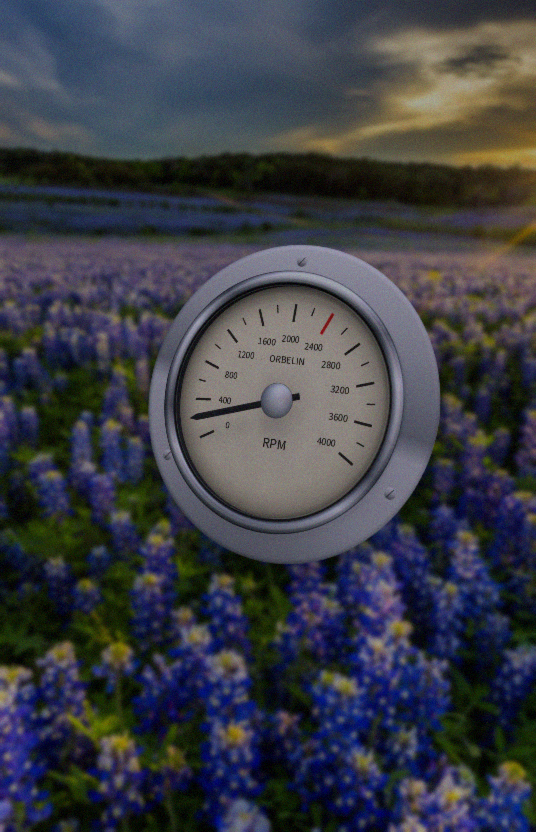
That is 200 rpm
